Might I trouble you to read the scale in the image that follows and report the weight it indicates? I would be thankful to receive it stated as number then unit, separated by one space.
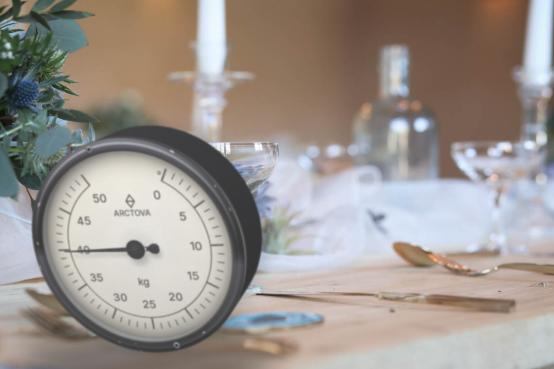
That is 40 kg
